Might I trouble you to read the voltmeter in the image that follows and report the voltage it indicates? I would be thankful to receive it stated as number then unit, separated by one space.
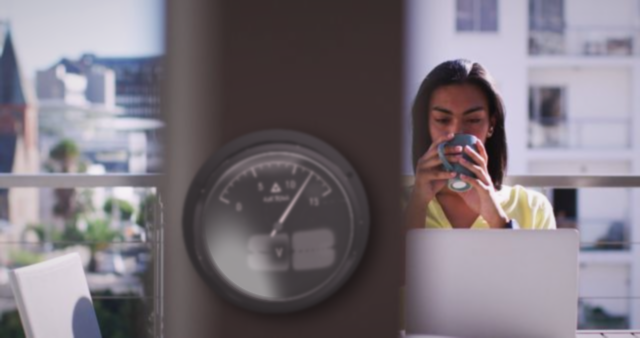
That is 12 V
